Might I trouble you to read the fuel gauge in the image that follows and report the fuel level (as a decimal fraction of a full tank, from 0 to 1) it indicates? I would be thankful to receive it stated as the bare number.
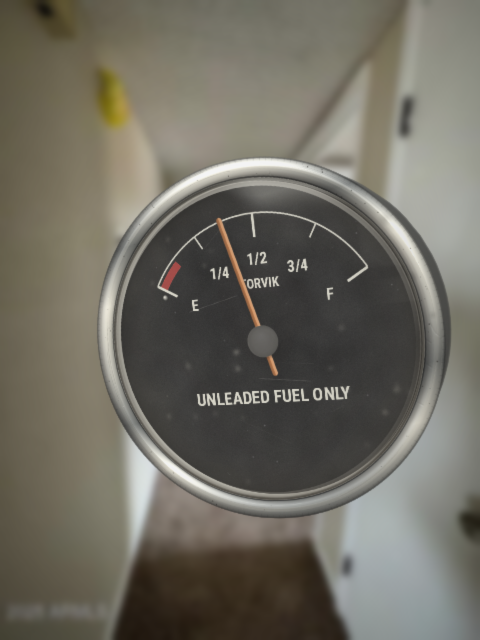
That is 0.375
